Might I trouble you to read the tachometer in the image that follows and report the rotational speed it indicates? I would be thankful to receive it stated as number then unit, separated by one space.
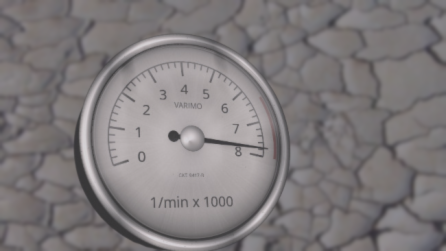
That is 7800 rpm
